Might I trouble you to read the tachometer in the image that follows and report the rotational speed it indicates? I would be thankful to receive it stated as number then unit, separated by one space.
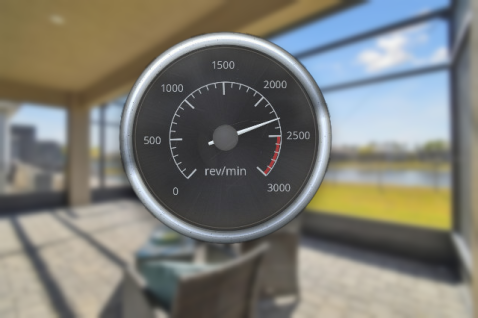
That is 2300 rpm
